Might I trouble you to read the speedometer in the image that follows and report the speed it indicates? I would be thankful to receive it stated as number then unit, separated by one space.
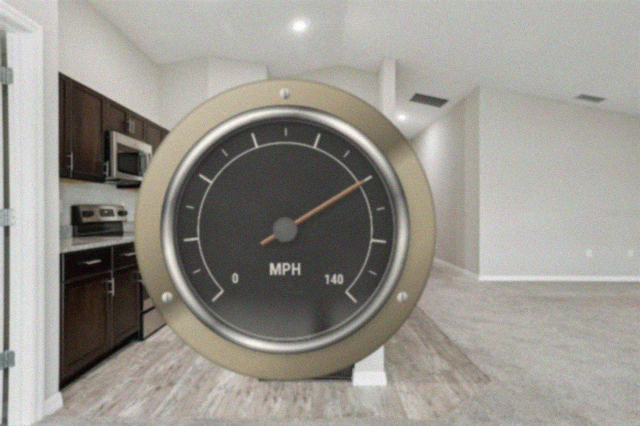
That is 100 mph
